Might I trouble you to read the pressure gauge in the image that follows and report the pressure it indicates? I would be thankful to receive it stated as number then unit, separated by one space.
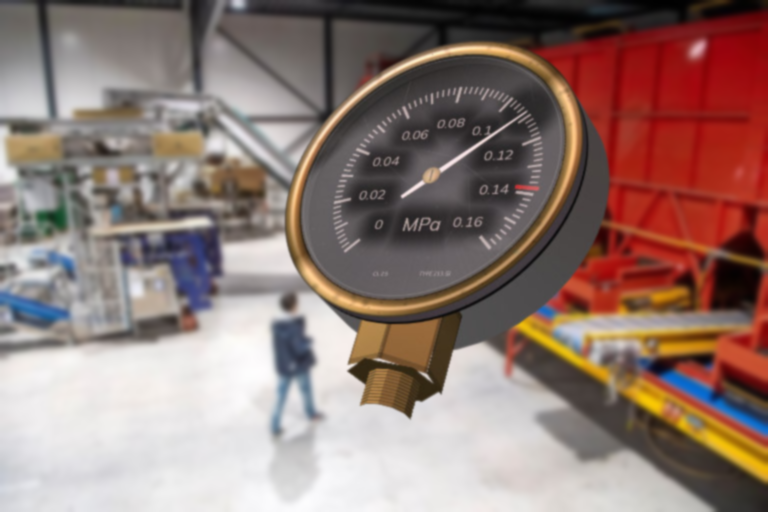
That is 0.11 MPa
